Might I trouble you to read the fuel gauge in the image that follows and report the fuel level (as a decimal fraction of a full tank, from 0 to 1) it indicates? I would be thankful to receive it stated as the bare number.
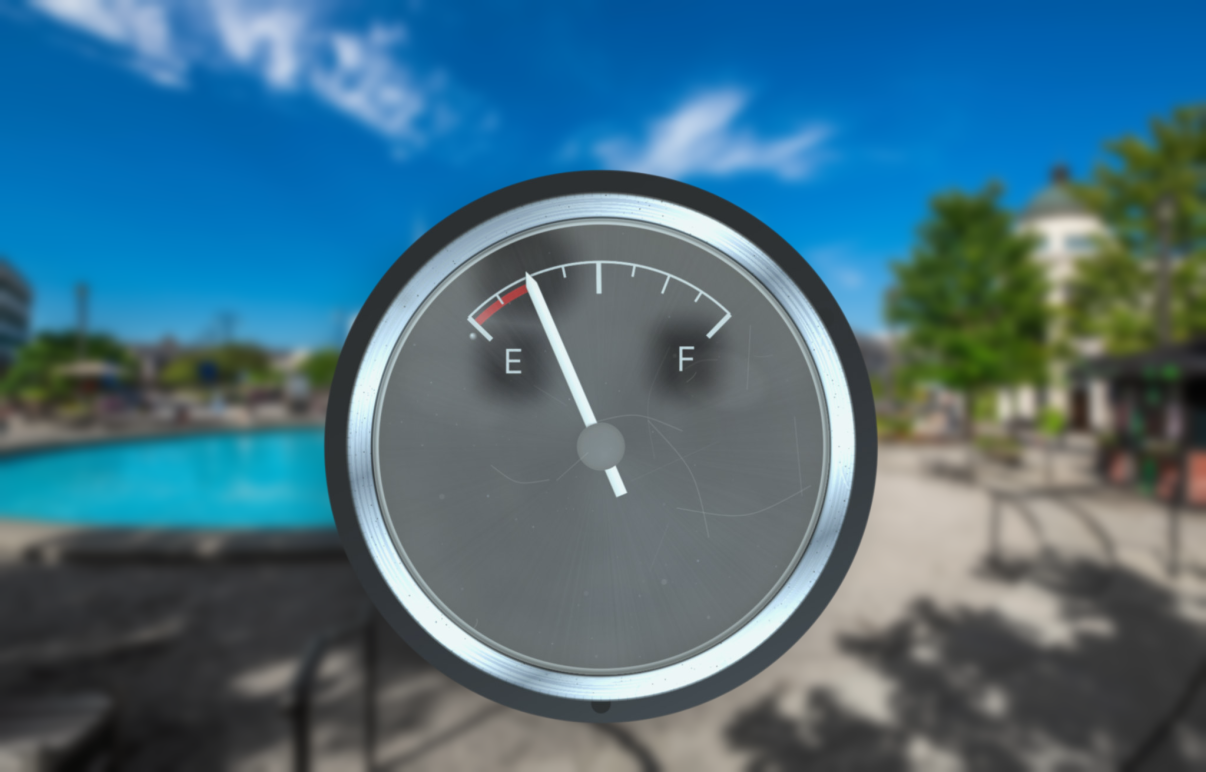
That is 0.25
